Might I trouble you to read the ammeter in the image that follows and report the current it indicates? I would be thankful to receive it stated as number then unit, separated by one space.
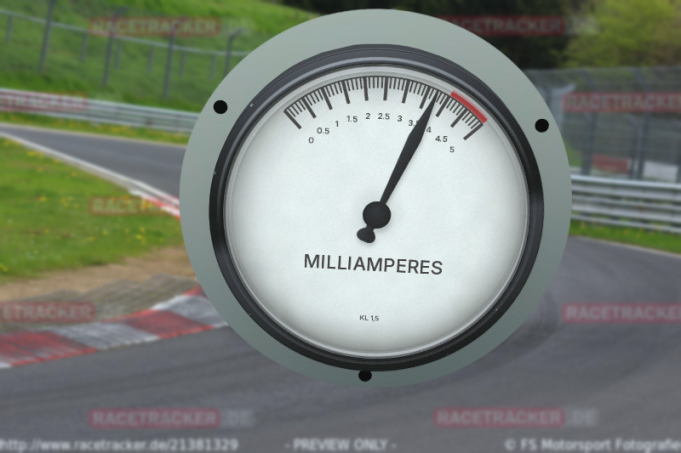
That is 3.7 mA
